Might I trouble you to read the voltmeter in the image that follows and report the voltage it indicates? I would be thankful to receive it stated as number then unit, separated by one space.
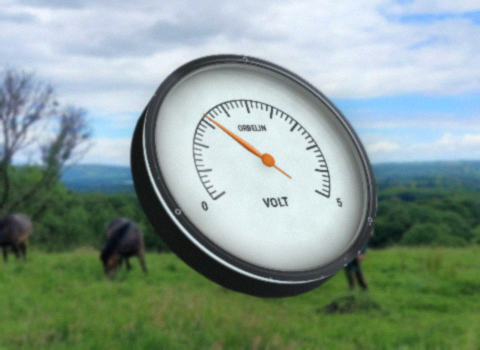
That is 1.5 V
